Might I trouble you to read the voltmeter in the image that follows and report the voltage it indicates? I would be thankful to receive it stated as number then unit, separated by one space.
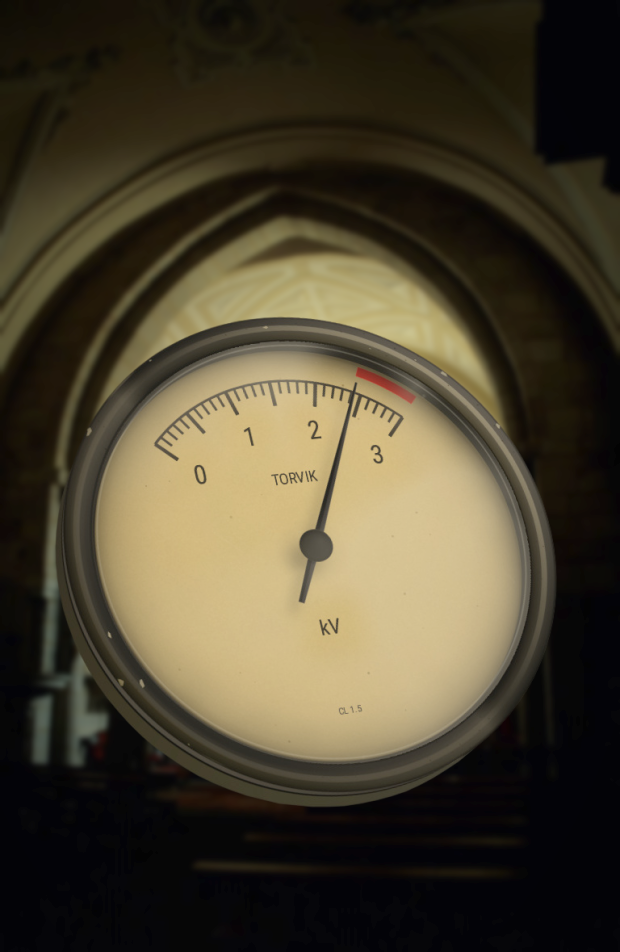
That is 2.4 kV
